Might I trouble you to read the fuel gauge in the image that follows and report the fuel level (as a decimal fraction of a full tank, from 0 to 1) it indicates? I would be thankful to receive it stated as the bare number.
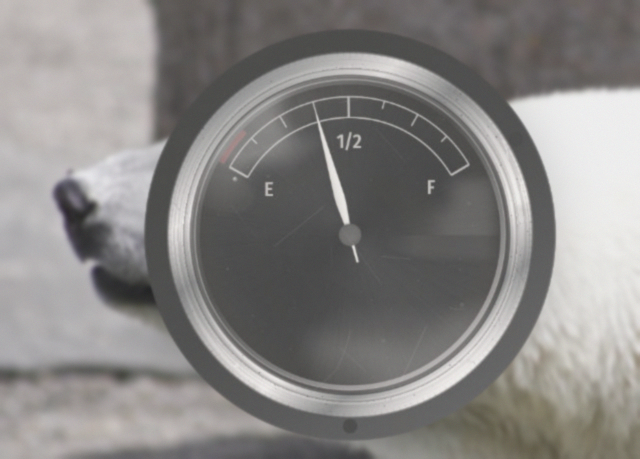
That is 0.375
